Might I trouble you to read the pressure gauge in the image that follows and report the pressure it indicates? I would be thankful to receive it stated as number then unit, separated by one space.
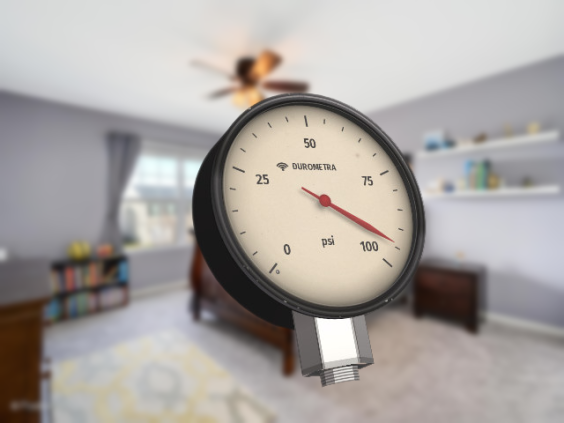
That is 95 psi
